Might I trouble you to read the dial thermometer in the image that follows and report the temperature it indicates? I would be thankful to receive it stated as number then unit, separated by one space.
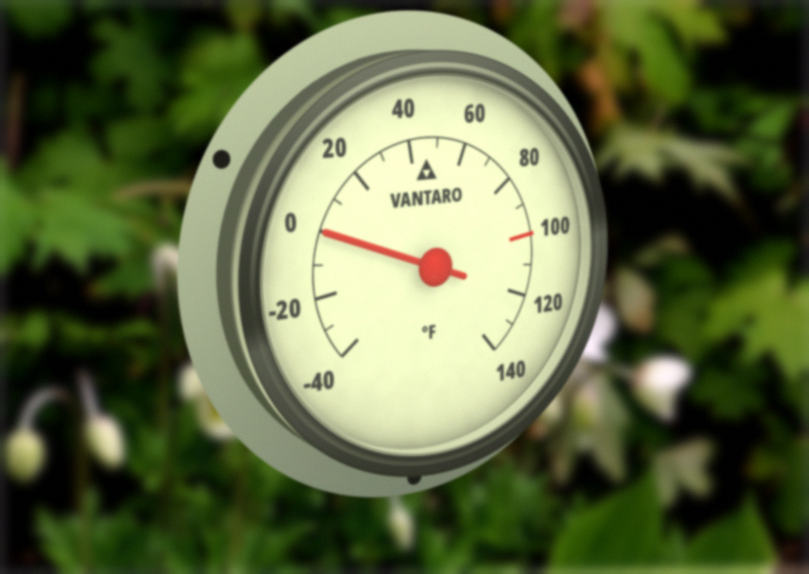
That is 0 °F
